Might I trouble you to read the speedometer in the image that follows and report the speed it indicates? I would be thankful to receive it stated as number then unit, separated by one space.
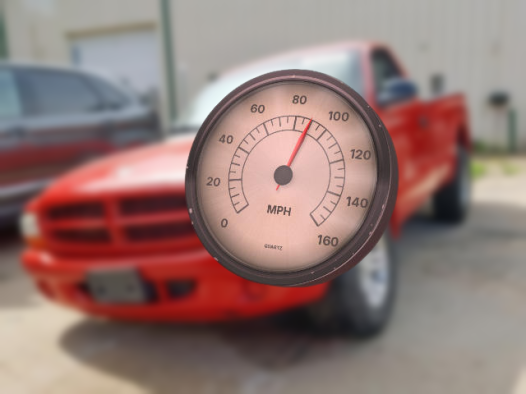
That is 90 mph
